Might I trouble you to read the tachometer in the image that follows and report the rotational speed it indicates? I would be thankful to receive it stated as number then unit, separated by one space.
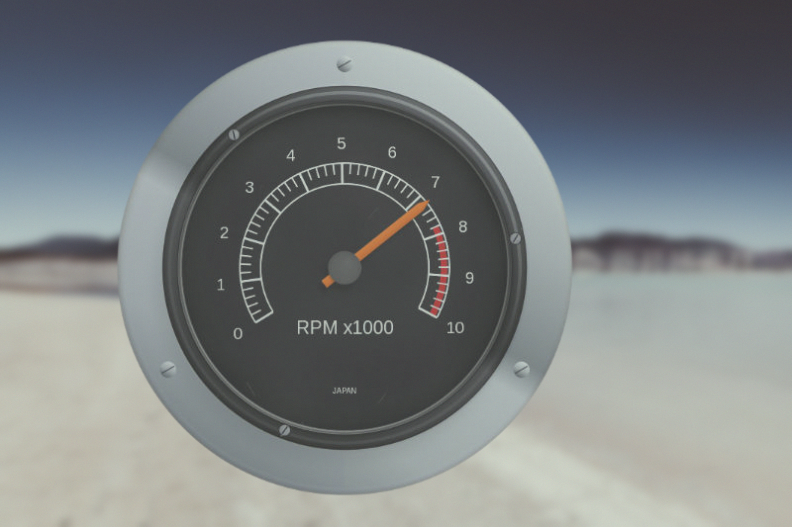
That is 7200 rpm
